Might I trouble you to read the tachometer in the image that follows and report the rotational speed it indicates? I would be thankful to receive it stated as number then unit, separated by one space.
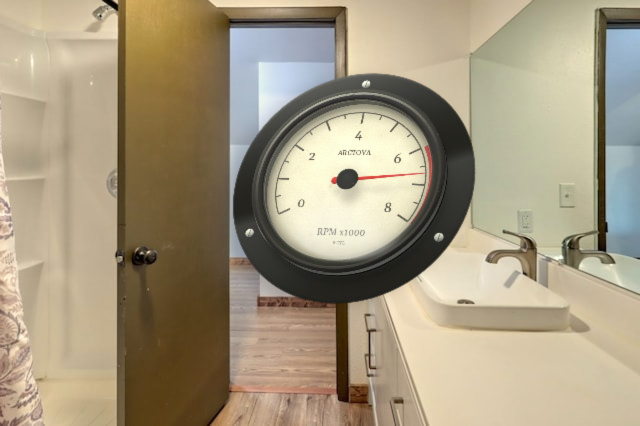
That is 6750 rpm
